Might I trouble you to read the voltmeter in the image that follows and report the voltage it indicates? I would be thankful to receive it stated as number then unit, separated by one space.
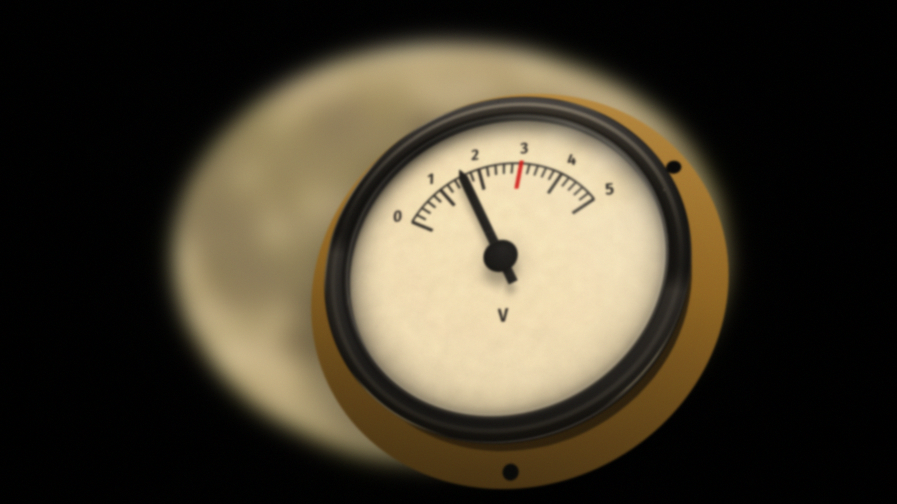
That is 1.6 V
